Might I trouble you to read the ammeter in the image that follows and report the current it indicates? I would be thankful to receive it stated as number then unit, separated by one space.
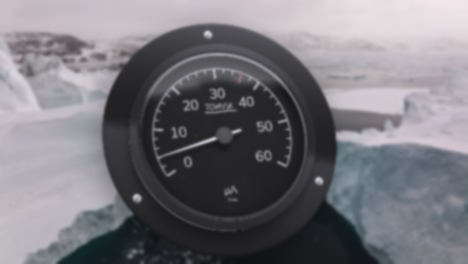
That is 4 µA
